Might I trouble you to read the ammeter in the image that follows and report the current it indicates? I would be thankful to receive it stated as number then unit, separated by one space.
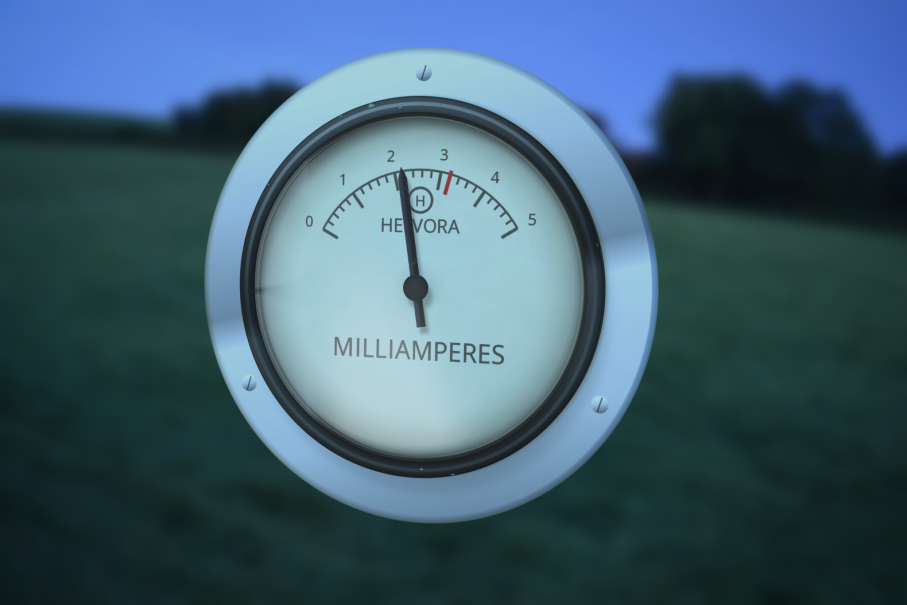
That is 2.2 mA
